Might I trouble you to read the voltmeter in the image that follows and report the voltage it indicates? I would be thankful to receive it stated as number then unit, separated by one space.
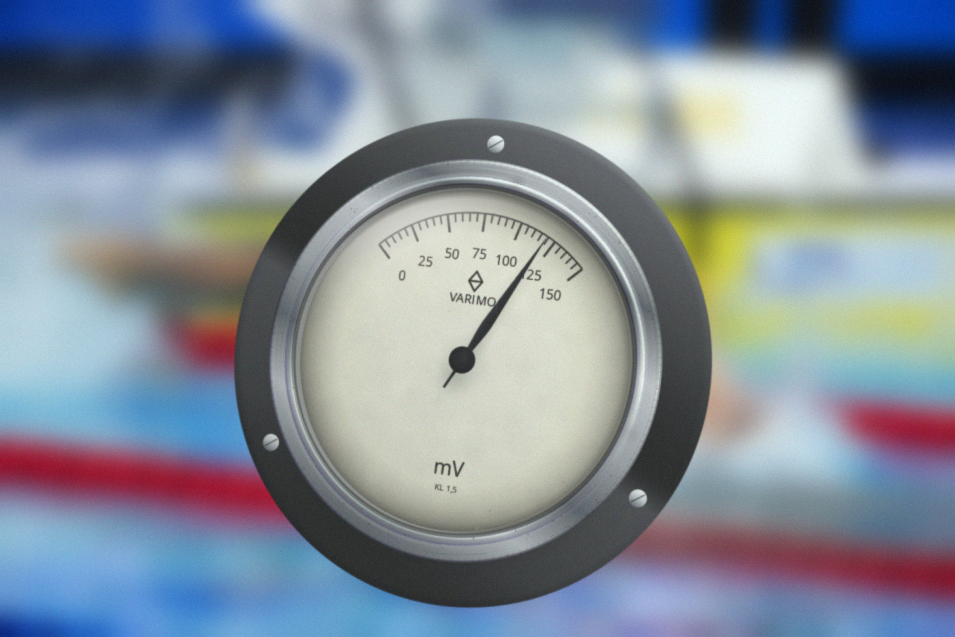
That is 120 mV
